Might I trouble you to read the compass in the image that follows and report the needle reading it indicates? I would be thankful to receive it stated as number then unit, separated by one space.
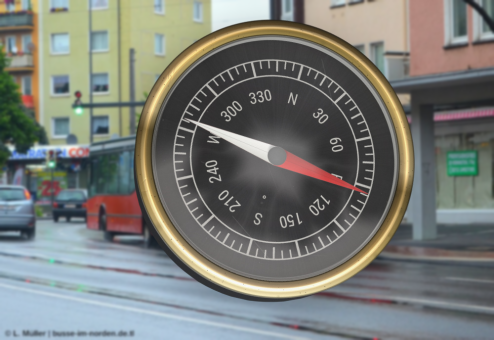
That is 95 °
